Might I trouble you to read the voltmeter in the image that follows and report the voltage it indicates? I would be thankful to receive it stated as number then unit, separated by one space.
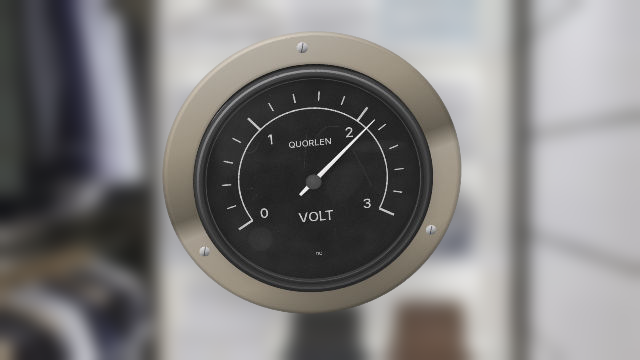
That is 2.1 V
